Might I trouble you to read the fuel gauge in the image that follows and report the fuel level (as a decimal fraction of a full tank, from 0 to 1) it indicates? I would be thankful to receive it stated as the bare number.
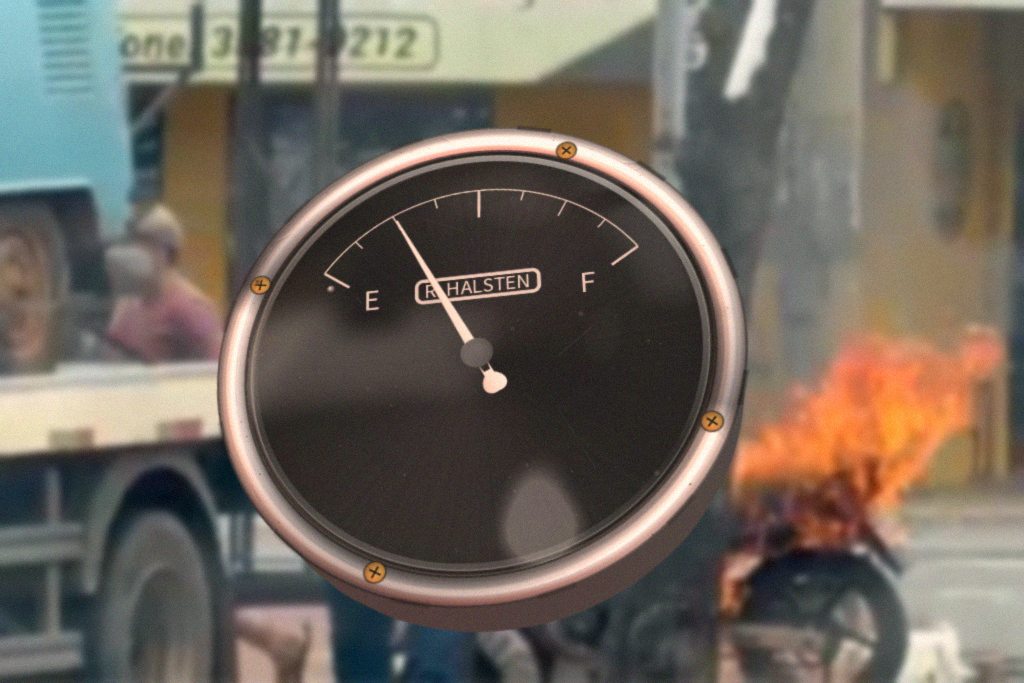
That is 0.25
